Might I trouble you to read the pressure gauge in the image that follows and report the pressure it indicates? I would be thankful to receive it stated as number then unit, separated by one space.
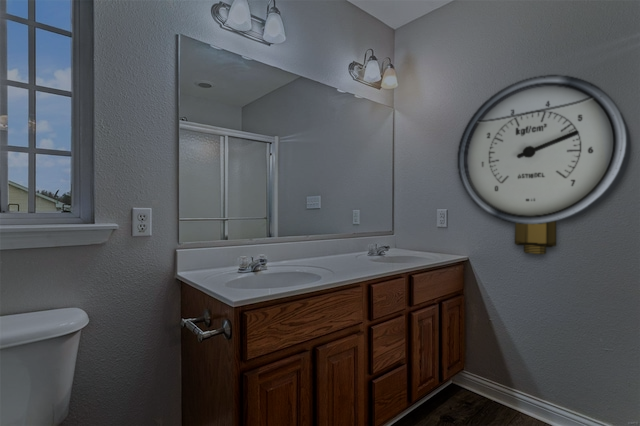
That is 5.4 kg/cm²
